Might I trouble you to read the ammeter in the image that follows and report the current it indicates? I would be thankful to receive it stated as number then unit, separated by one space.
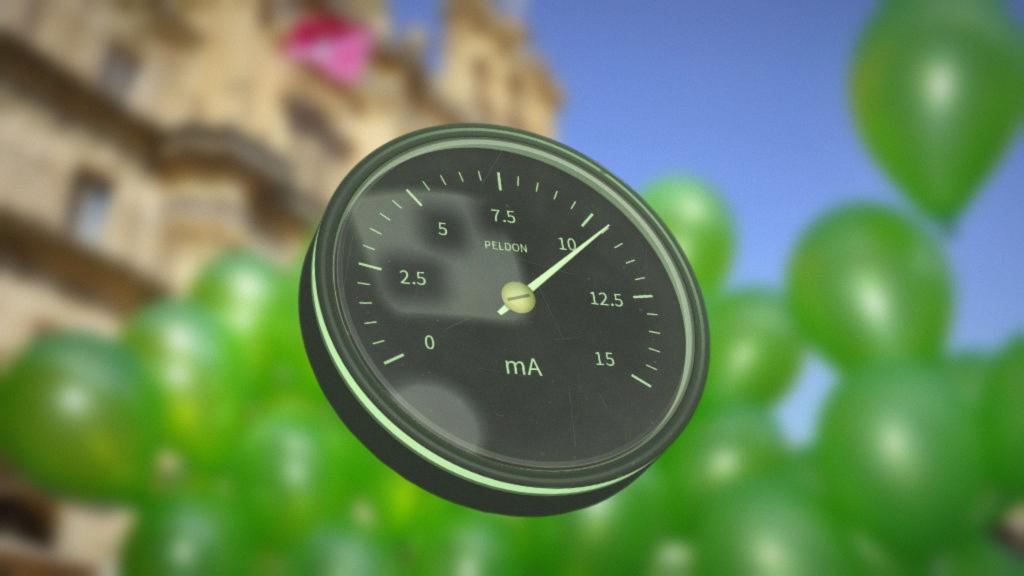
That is 10.5 mA
